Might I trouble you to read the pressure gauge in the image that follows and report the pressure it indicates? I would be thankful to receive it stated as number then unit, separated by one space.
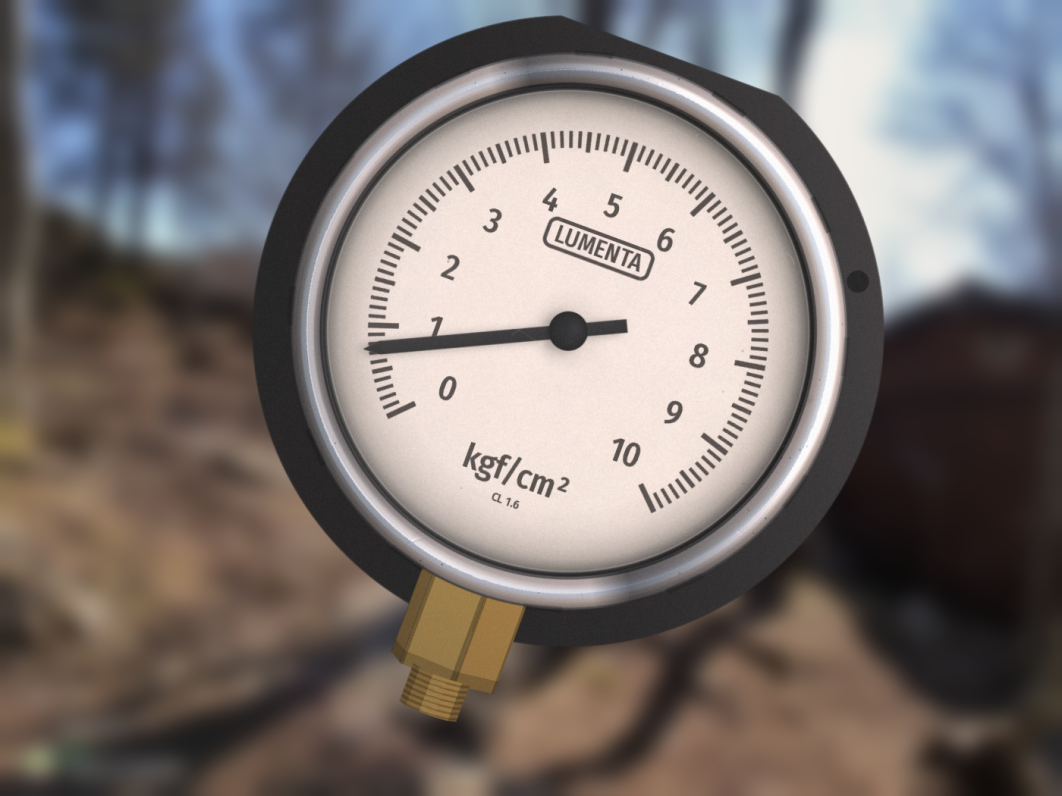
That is 0.75 kg/cm²
